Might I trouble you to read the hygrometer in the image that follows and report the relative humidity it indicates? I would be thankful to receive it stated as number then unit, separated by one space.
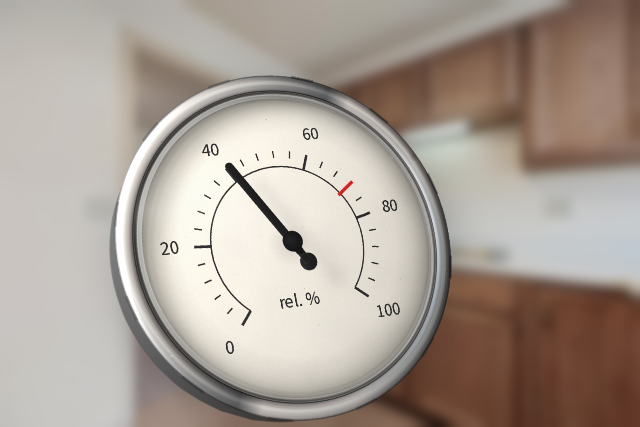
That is 40 %
